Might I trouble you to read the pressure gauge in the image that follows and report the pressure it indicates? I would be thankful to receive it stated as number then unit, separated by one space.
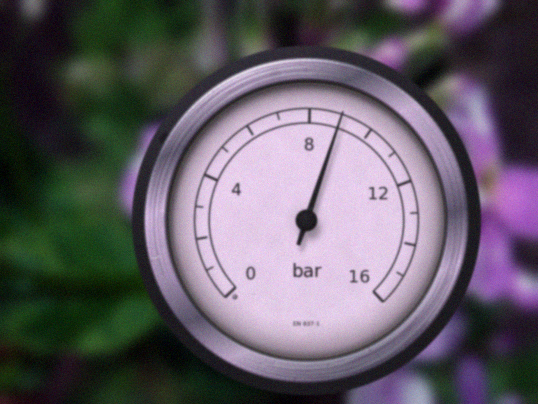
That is 9 bar
